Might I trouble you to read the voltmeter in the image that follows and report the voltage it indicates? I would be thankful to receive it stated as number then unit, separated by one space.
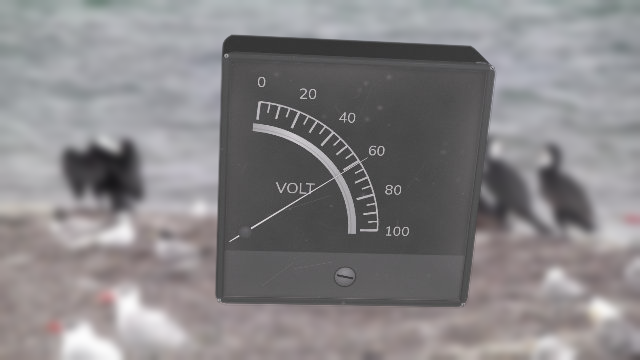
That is 60 V
